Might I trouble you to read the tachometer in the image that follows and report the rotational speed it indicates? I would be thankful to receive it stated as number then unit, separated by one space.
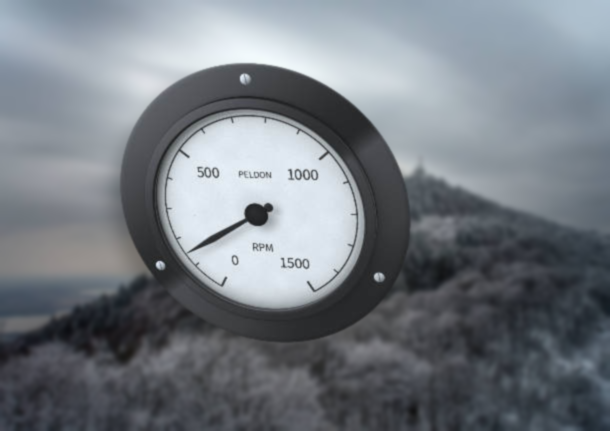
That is 150 rpm
